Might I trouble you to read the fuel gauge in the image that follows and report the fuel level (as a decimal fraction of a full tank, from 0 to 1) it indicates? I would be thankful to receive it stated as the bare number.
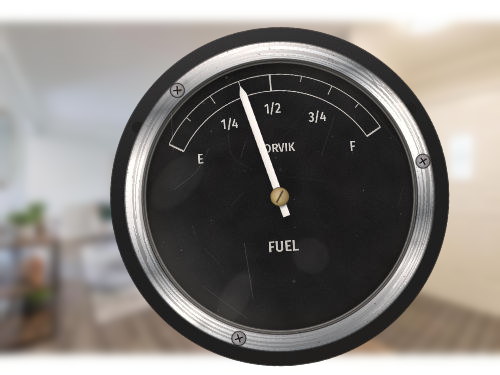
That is 0.375
